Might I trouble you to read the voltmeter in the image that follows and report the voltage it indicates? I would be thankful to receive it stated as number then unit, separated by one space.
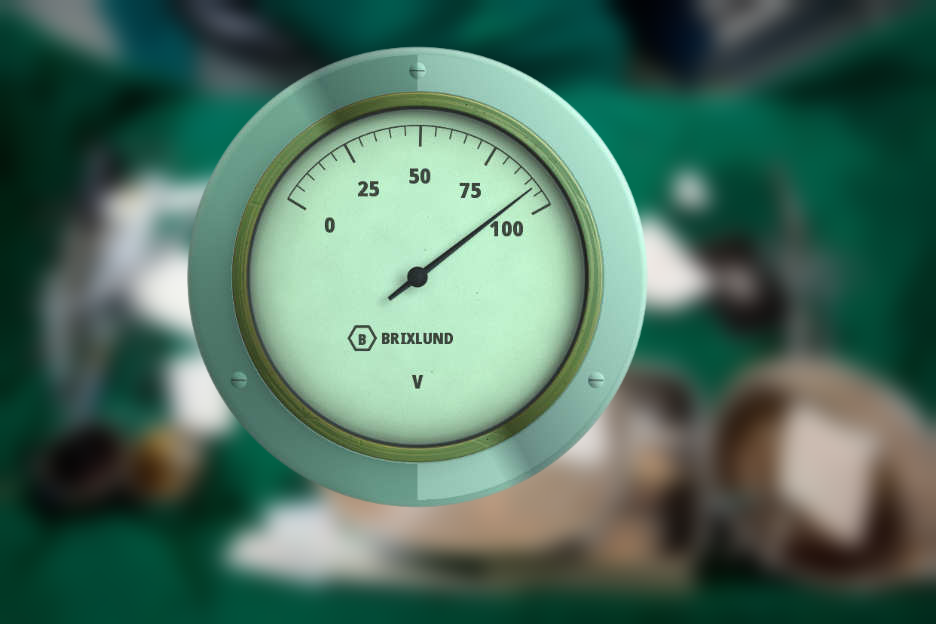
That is 92.5 V
